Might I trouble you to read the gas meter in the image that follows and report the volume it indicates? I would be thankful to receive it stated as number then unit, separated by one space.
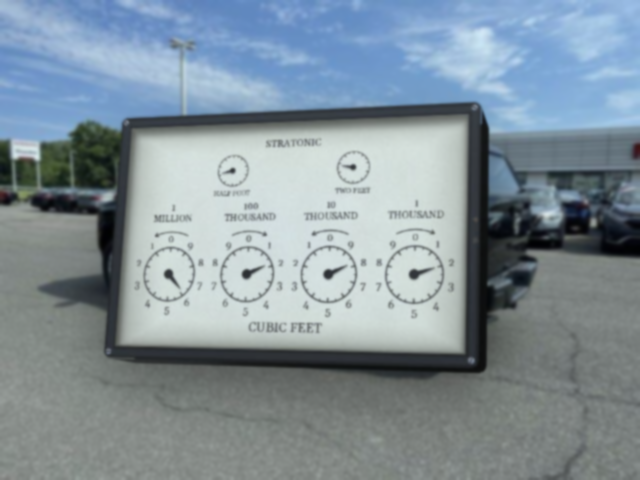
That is 618200 ft³
